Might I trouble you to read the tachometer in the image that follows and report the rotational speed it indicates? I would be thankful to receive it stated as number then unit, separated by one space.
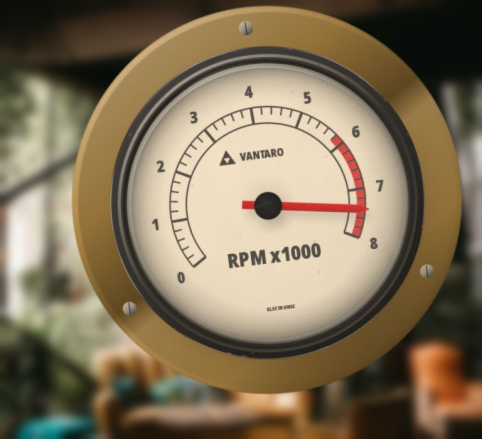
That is 7400 rpm
